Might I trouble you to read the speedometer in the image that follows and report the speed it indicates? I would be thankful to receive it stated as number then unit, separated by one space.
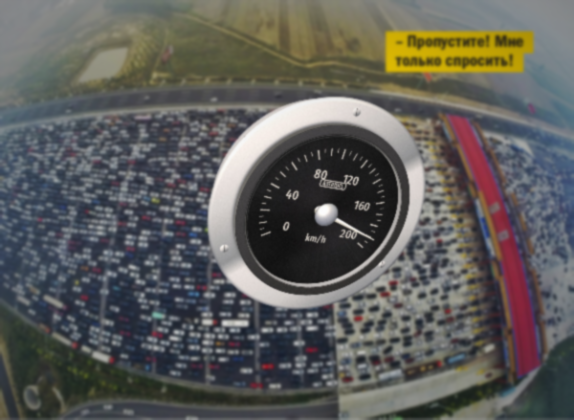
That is 190 km/h
